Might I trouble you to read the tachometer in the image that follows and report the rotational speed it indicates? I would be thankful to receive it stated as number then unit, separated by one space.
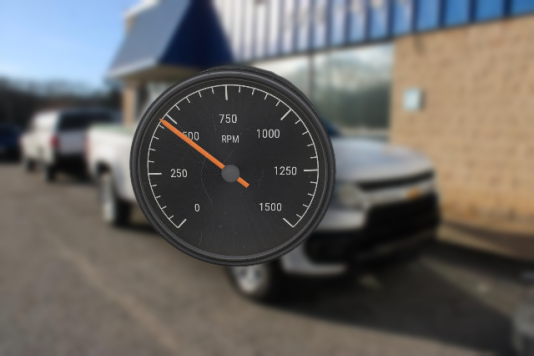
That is 475 rpm
